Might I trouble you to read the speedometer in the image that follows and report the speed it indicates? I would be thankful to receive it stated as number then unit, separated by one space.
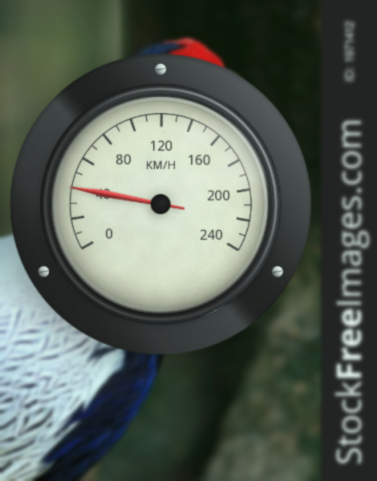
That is 40 km/h
